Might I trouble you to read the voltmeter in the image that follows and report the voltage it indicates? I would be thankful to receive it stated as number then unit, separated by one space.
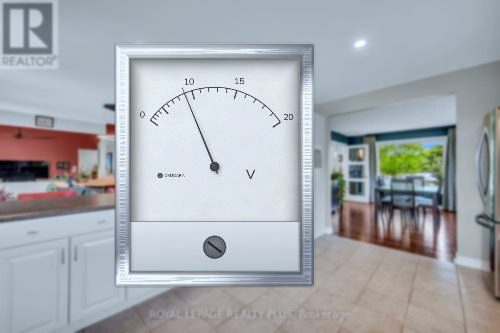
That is 9 V
